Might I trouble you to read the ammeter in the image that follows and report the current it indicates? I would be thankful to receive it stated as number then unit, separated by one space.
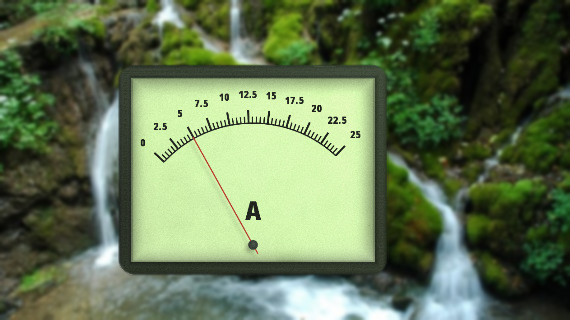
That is 5 A
